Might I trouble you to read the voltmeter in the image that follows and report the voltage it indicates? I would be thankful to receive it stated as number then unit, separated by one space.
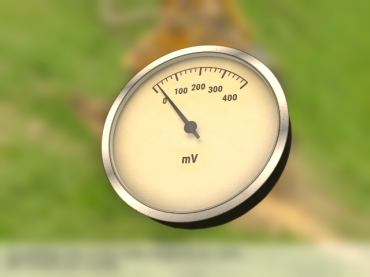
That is 20 mV
